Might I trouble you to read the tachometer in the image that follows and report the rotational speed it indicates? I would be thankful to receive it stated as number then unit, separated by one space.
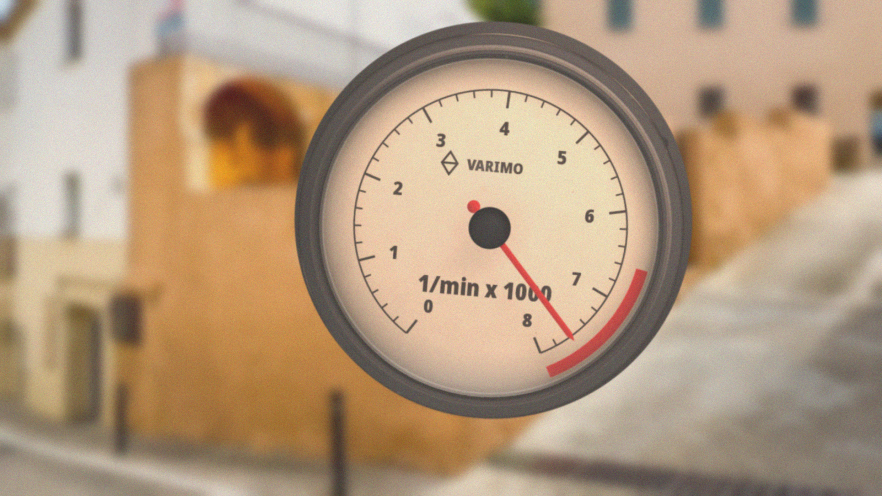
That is 7600 rpm
